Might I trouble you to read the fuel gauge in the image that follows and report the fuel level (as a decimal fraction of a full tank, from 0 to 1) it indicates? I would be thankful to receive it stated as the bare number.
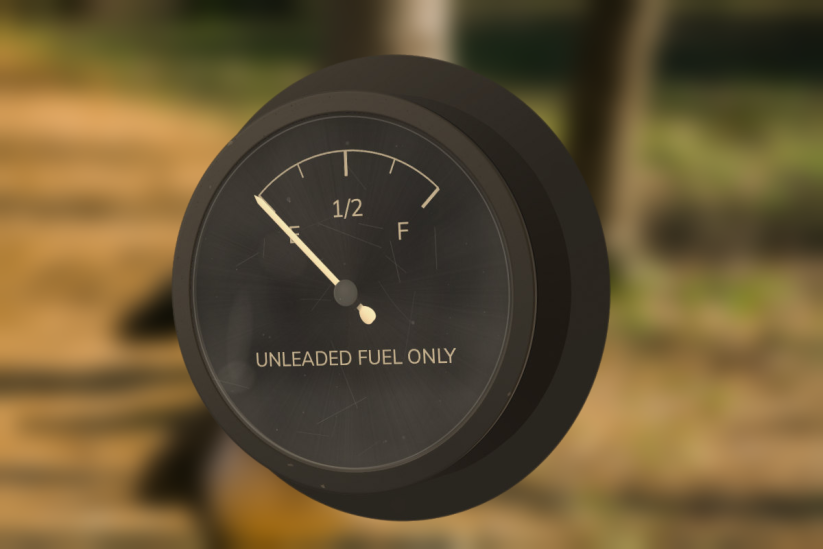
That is 0
